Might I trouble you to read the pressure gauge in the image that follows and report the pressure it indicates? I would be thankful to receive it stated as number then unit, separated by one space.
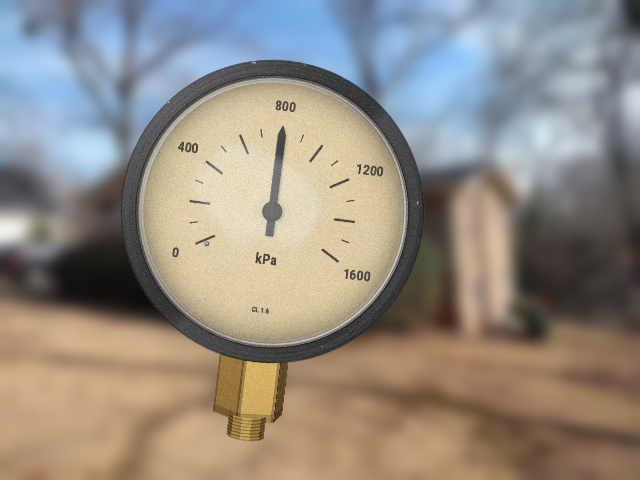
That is 800 kPa
